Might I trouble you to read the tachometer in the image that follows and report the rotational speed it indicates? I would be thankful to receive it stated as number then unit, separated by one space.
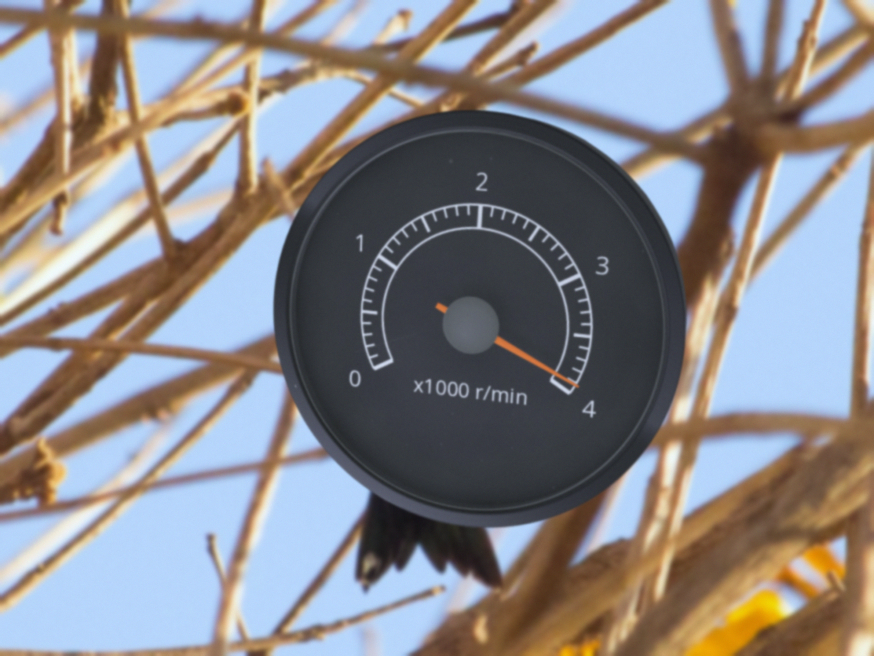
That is 3900 rpm
